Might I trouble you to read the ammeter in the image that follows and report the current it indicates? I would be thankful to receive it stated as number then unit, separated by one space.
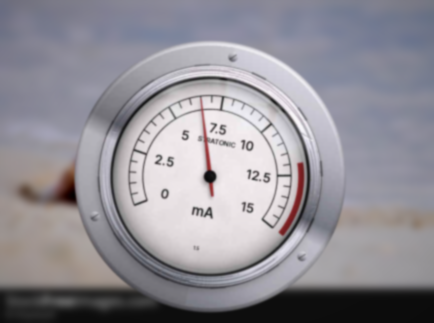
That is 6.5 mA
